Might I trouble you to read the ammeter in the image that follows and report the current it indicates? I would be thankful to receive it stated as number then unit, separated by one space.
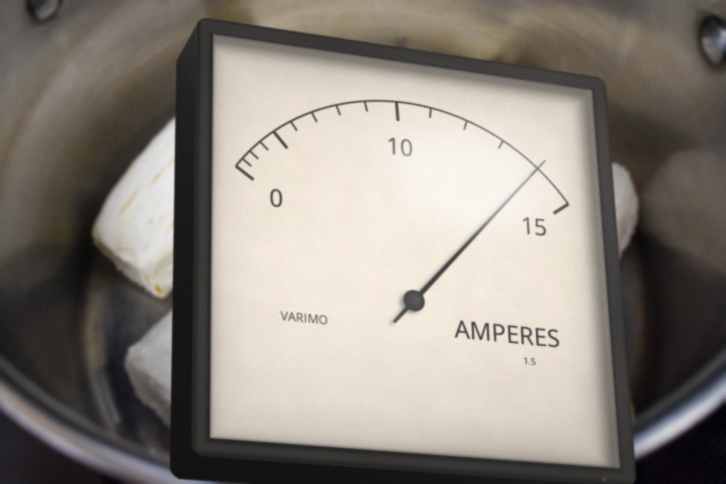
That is 14 A
